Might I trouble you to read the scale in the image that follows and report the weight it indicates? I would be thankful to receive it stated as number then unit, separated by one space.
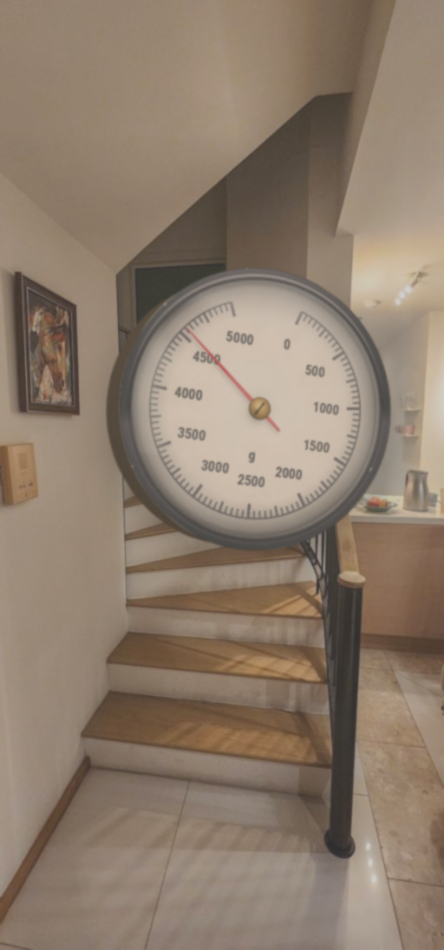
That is 4550 g
